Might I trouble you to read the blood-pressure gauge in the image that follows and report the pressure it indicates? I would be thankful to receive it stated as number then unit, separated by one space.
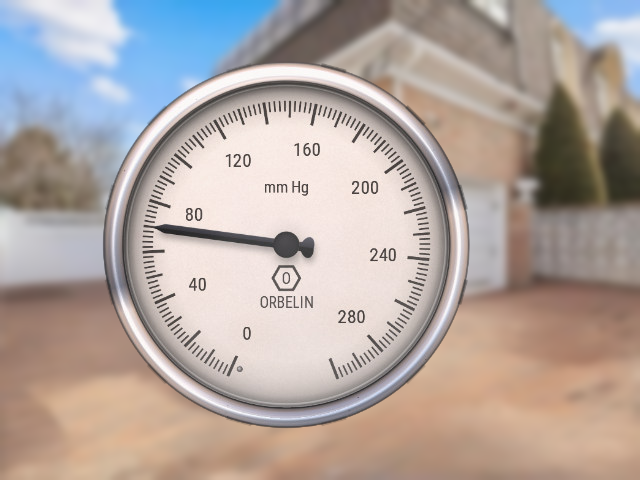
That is 70 mmHg
